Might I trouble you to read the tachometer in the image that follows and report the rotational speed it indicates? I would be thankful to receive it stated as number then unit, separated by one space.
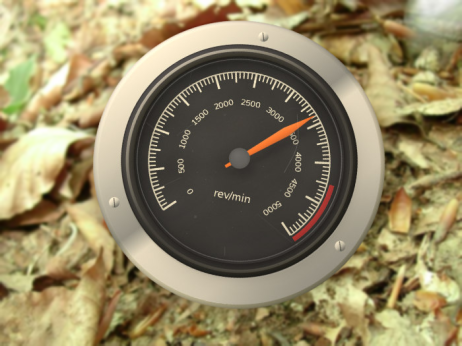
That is 3400 rpm
